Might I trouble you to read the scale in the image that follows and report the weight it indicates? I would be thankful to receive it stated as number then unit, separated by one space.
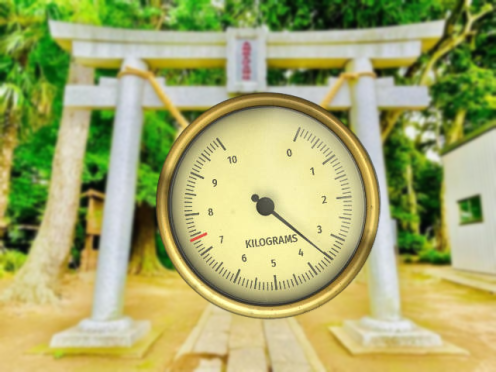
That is 3.5 kg
